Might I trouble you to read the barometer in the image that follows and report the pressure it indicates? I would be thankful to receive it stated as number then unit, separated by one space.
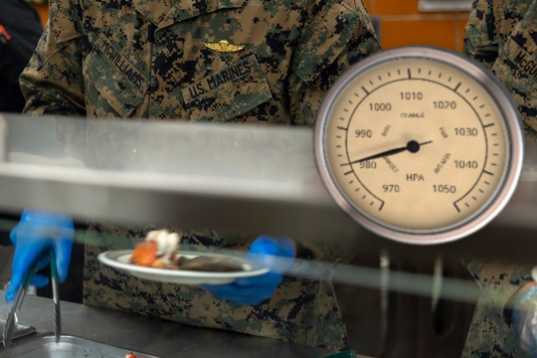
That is 982 hPa
